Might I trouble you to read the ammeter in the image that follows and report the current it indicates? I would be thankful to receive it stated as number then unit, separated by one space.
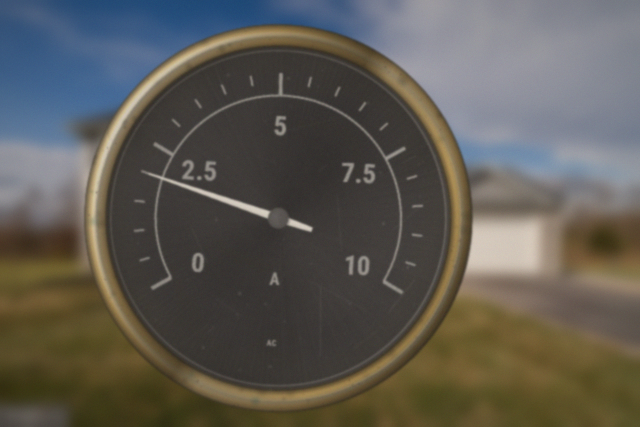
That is 2 A
